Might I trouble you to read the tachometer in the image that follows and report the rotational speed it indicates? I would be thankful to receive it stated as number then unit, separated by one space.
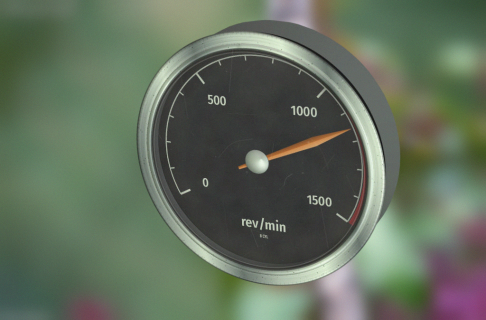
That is 1150 rpm
